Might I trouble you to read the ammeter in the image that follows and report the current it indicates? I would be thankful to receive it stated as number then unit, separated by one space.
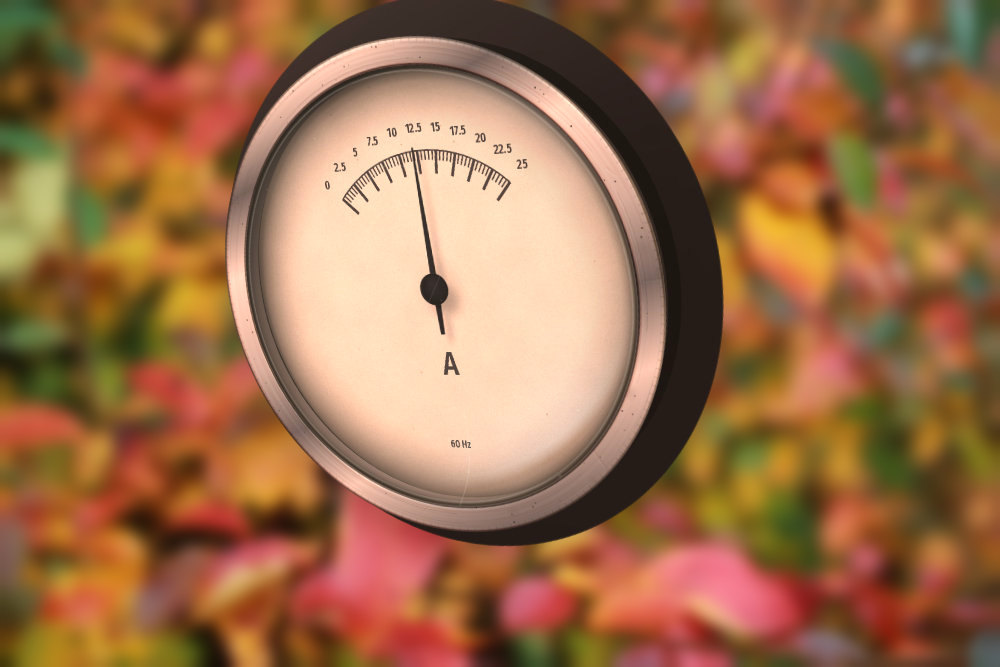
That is 12.5 A
